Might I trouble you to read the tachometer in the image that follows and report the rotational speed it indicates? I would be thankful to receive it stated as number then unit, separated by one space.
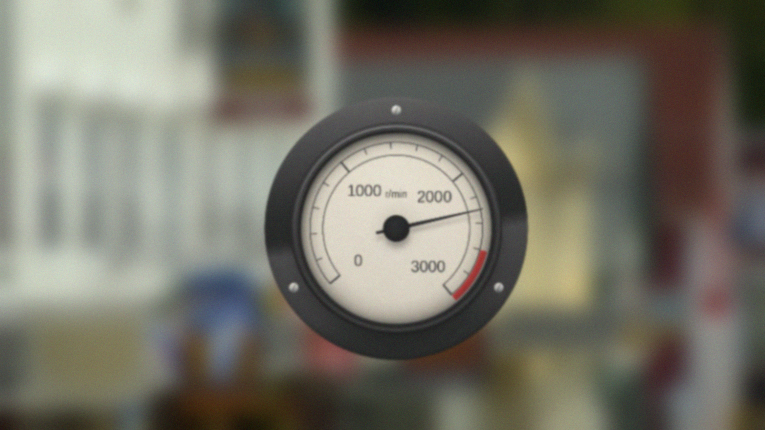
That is 2300 rpm
